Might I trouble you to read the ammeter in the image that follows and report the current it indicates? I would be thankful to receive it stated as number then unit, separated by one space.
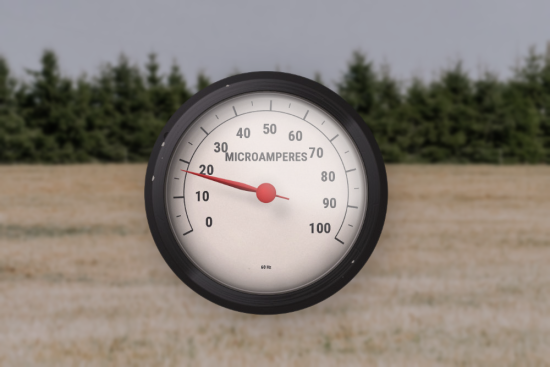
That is 17.5 µA
